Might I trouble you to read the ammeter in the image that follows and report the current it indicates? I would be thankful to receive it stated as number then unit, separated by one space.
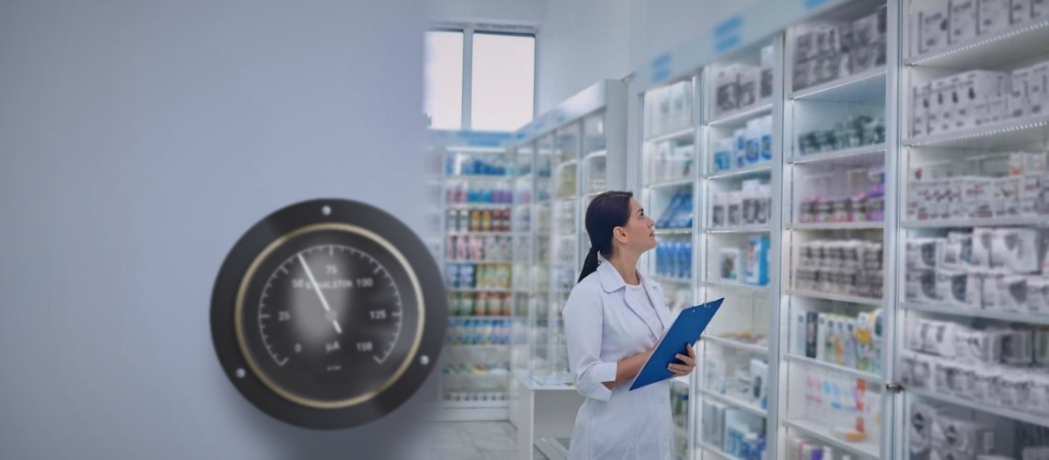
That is 60 µA
